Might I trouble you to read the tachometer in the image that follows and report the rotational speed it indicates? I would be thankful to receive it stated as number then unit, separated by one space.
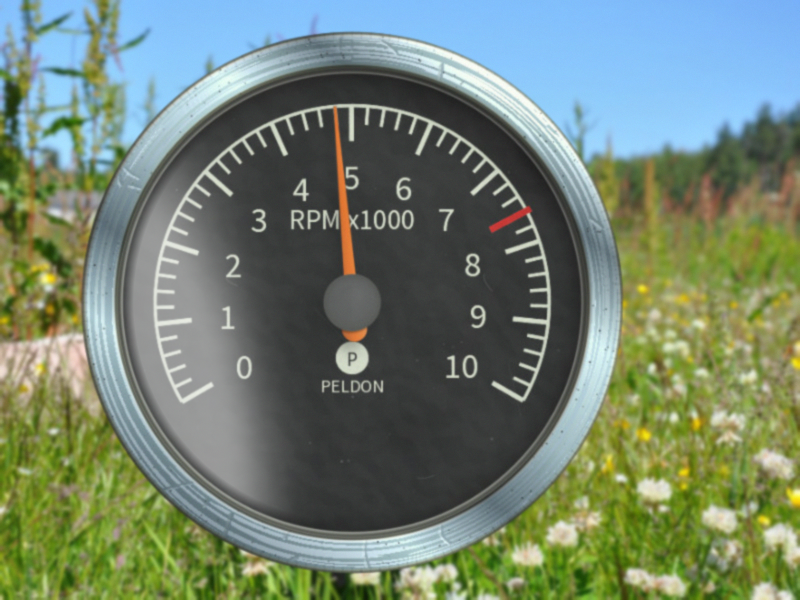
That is 4800 rpm
